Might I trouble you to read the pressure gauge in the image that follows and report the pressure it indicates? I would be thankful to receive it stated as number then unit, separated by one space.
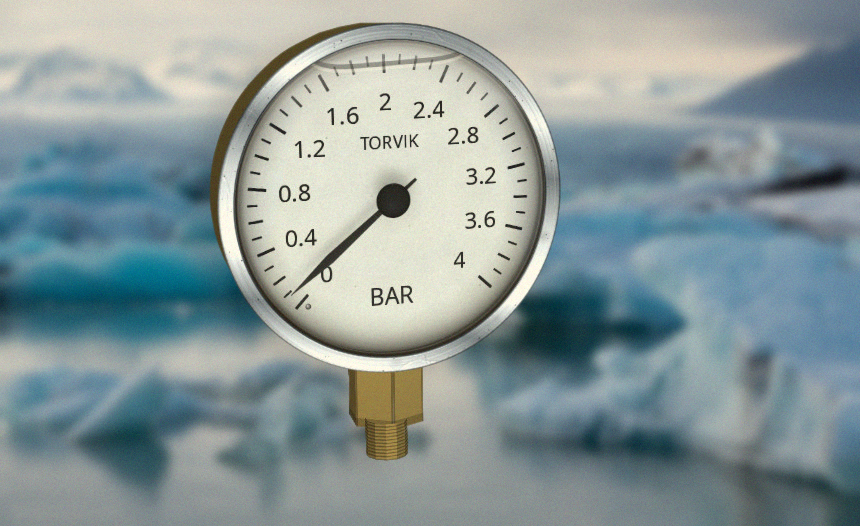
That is 0.1 bar
